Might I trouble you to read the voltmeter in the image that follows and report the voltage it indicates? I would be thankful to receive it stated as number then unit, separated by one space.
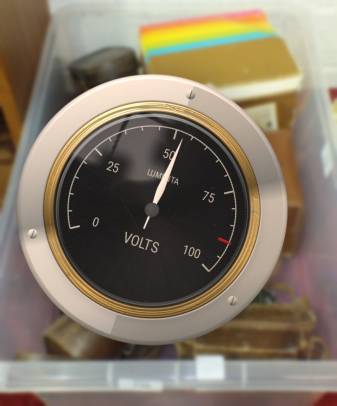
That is 52.5 V
